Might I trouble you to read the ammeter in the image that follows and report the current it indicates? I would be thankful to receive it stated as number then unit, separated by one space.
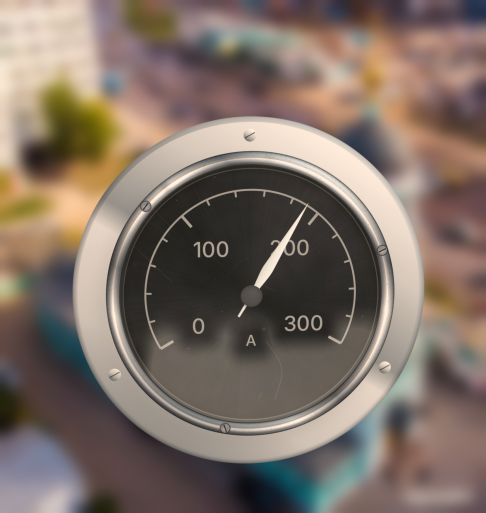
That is 190 A
